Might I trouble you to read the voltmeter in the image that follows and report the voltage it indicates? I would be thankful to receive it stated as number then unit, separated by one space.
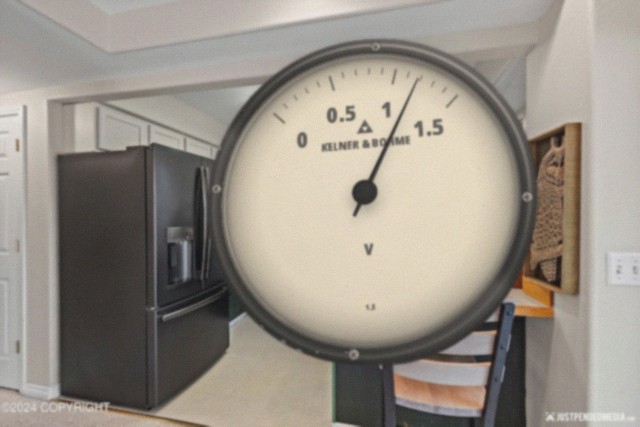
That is 1.2 V
